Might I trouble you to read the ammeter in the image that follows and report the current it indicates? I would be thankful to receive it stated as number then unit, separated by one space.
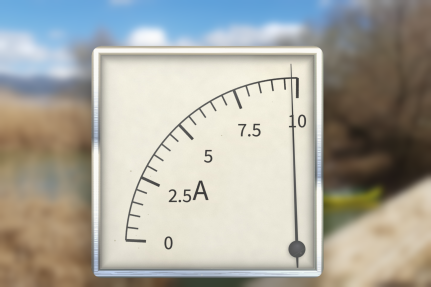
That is 9.75 A
